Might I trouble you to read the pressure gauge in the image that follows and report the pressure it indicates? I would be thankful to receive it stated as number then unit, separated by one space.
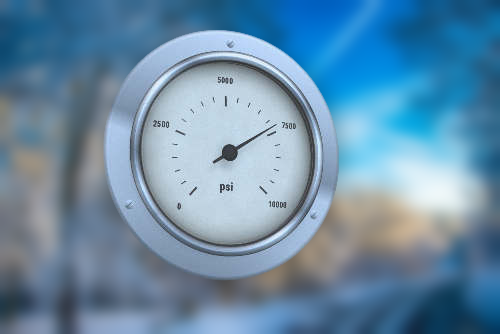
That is 7250 psi
